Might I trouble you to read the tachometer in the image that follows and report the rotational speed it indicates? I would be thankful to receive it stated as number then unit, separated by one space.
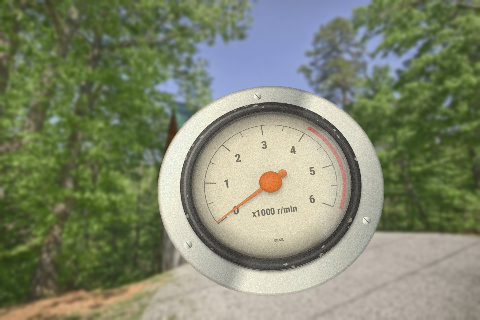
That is 0 rpm
